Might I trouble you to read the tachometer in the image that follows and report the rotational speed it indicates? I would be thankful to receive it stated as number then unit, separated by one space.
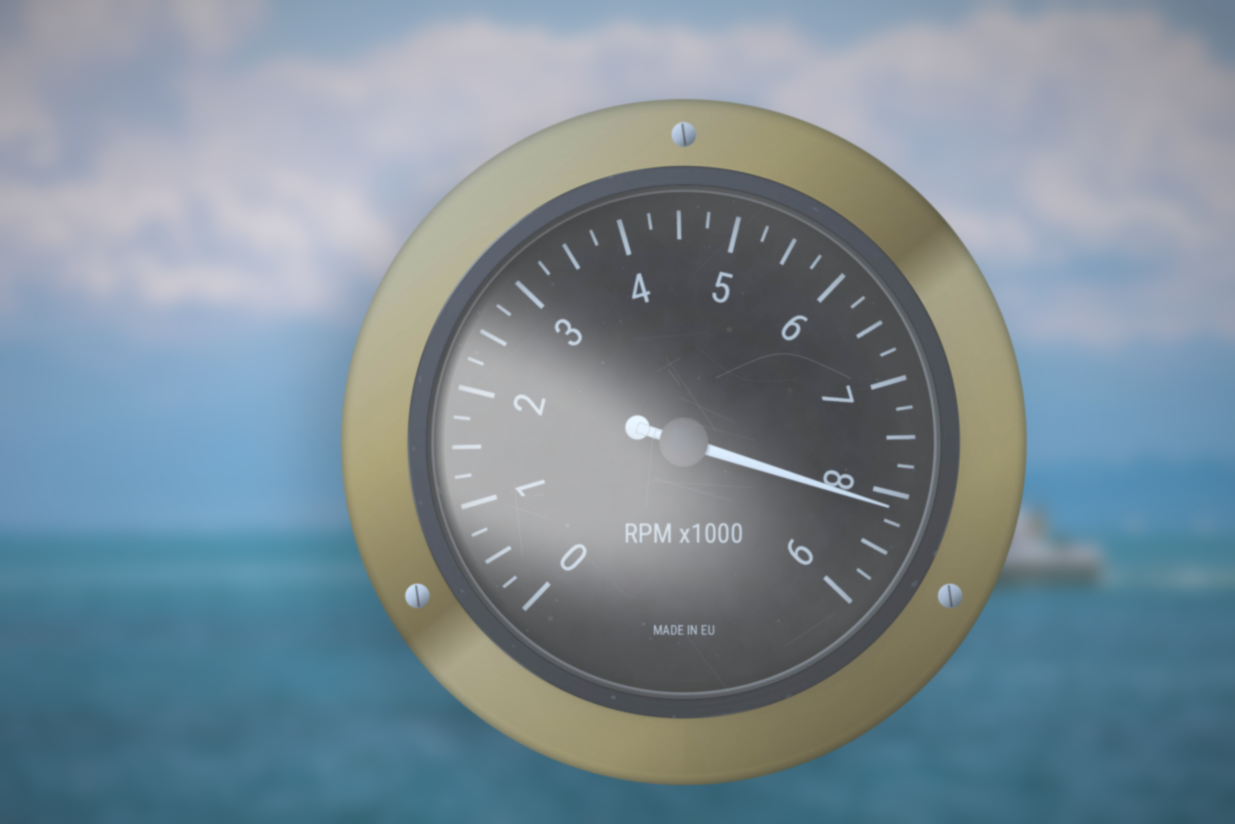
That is 8125 rpm
